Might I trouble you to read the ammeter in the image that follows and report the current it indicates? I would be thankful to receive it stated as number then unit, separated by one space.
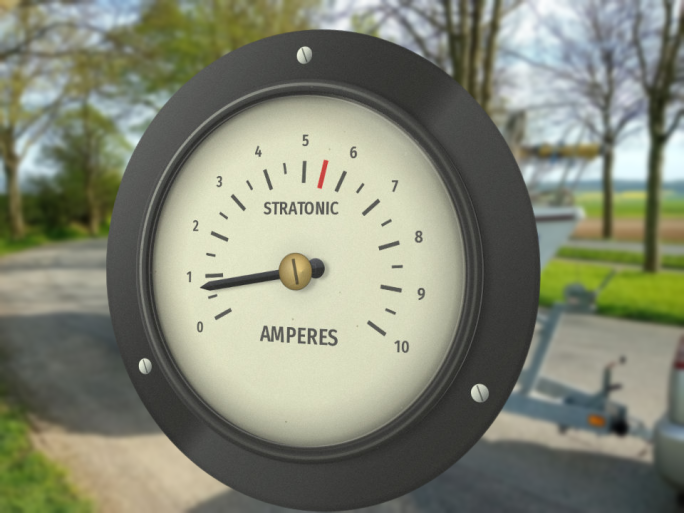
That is 0.75 A
